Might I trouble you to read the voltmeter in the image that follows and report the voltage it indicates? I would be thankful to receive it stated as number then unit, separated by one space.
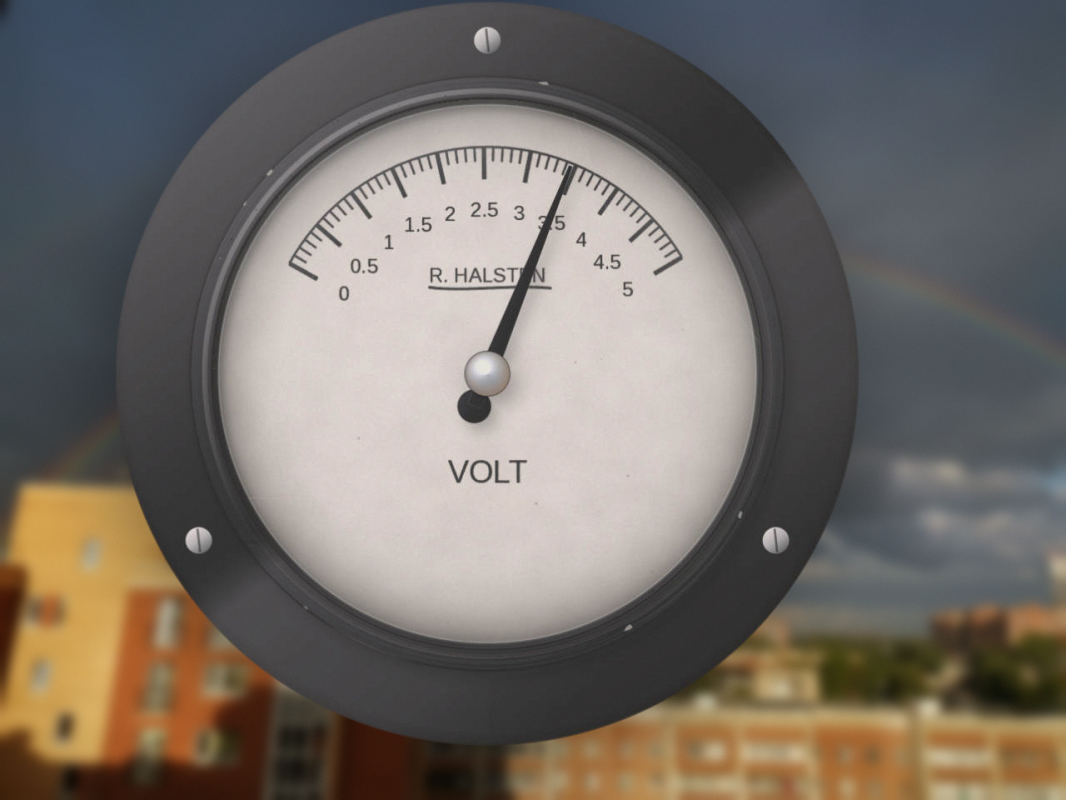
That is 3.45 V
